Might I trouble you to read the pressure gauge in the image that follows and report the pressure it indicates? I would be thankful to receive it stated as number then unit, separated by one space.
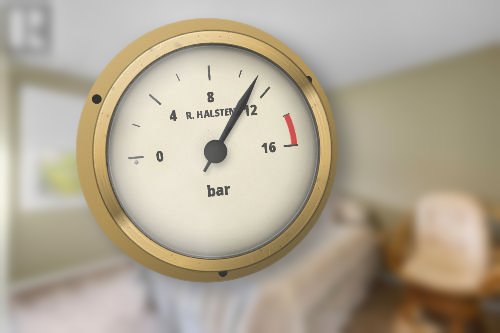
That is 11 bar
